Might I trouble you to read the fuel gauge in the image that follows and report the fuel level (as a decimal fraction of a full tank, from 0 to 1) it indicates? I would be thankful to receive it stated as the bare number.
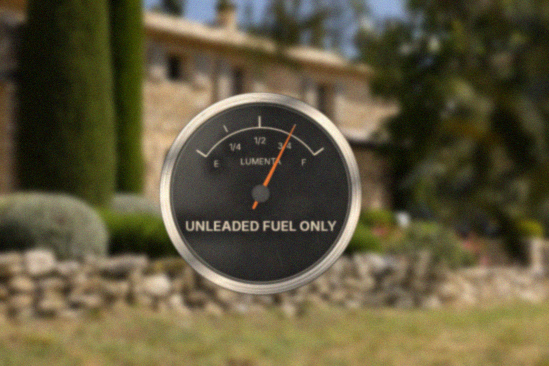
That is 0.75
